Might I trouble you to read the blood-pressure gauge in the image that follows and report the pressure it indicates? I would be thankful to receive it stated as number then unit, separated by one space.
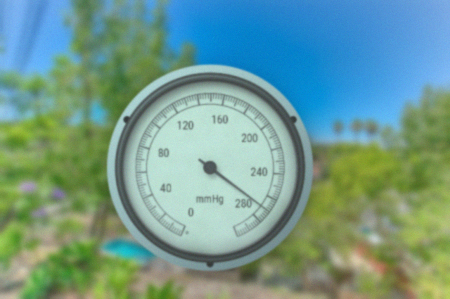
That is 270 mmHg
